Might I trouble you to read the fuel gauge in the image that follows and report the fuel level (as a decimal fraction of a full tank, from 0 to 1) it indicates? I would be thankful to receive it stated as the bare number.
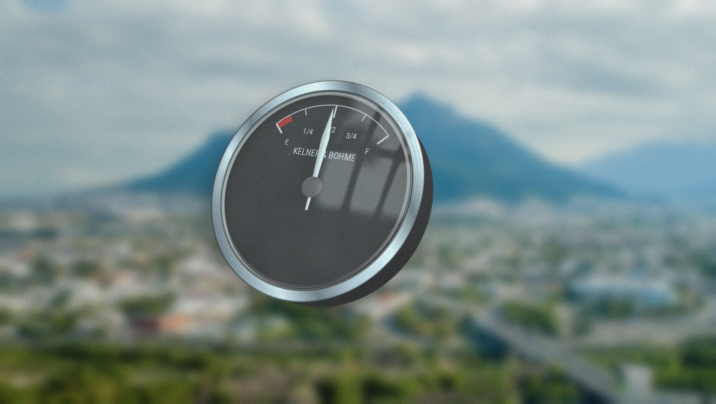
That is 0.5
